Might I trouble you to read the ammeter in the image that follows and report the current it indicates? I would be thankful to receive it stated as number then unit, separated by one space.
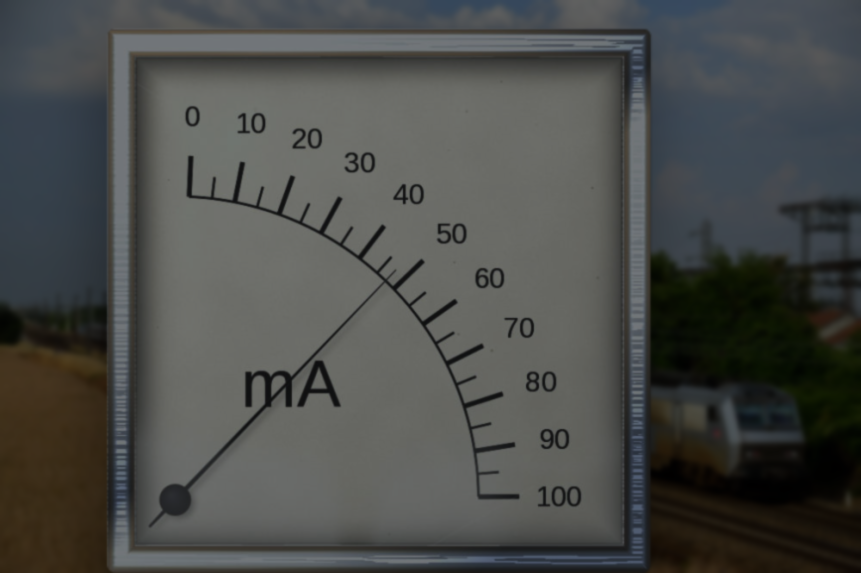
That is 47.5 mA
